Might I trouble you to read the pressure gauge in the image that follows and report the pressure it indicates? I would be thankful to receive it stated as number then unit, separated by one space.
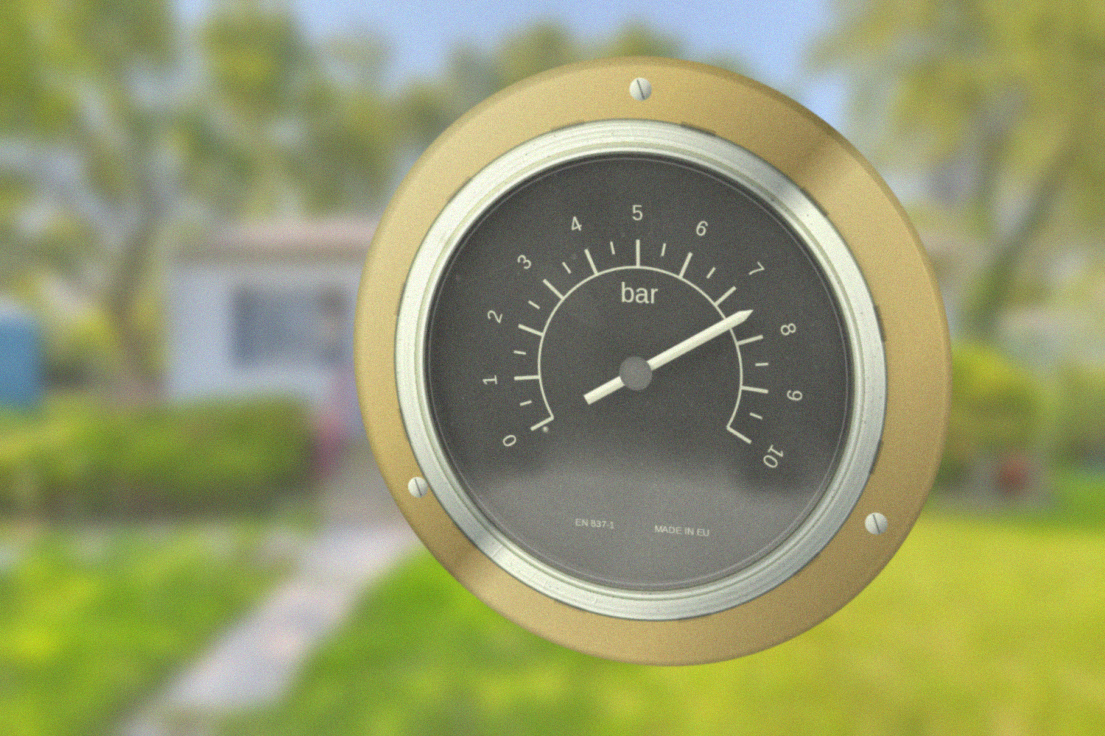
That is 7.5 bar
